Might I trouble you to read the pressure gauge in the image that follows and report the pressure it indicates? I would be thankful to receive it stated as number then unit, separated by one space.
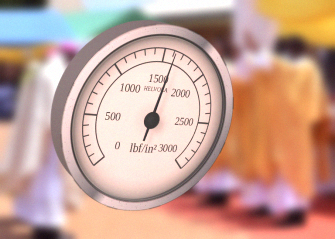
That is 1600 psi
